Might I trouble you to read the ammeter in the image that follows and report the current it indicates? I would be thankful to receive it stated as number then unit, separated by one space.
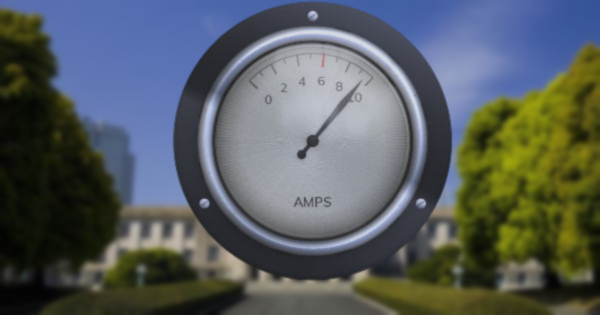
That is 9.5 A
